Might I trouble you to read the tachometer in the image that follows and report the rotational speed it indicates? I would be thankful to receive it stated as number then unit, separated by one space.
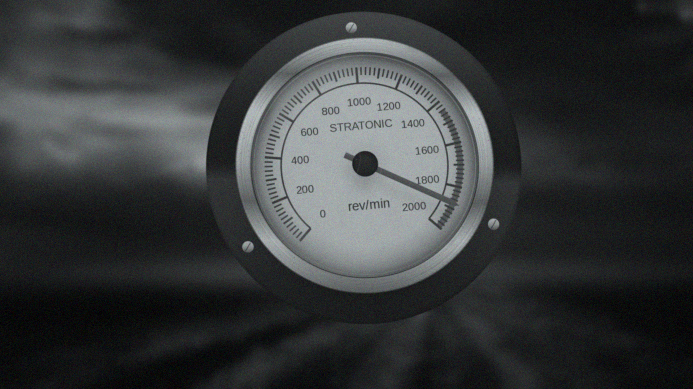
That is 1880 rpm
